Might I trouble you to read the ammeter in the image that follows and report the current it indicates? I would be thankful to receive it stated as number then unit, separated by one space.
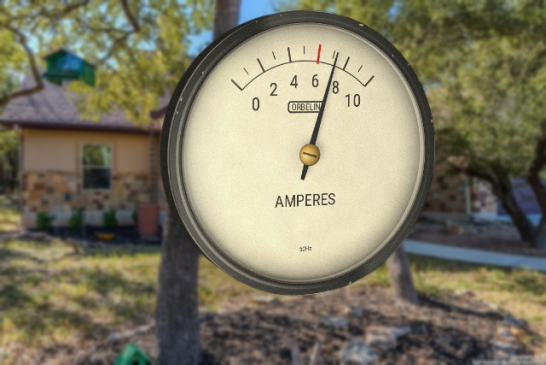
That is 7 A
